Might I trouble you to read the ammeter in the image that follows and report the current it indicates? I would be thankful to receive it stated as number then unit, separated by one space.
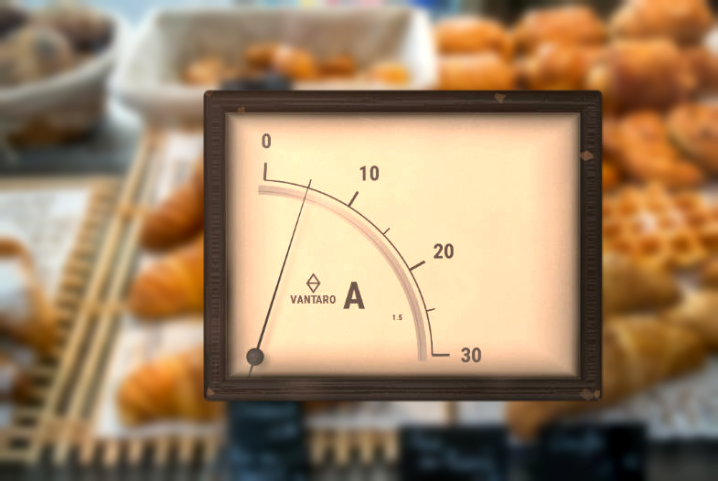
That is 5 A
